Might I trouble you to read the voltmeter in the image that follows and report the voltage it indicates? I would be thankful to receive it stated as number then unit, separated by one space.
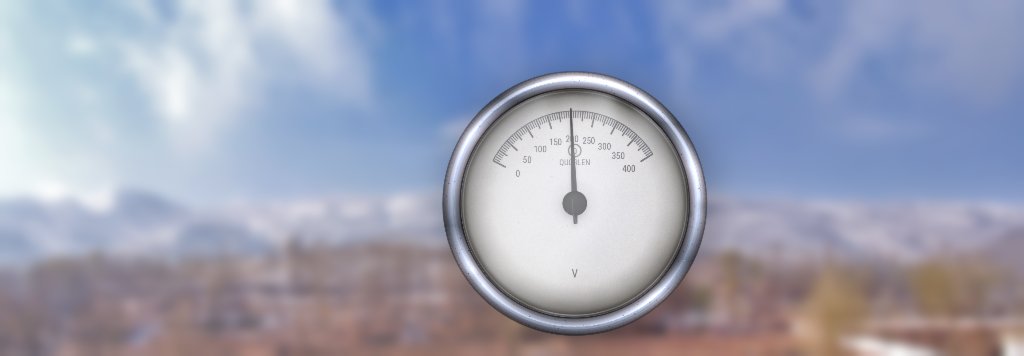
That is 200 V
